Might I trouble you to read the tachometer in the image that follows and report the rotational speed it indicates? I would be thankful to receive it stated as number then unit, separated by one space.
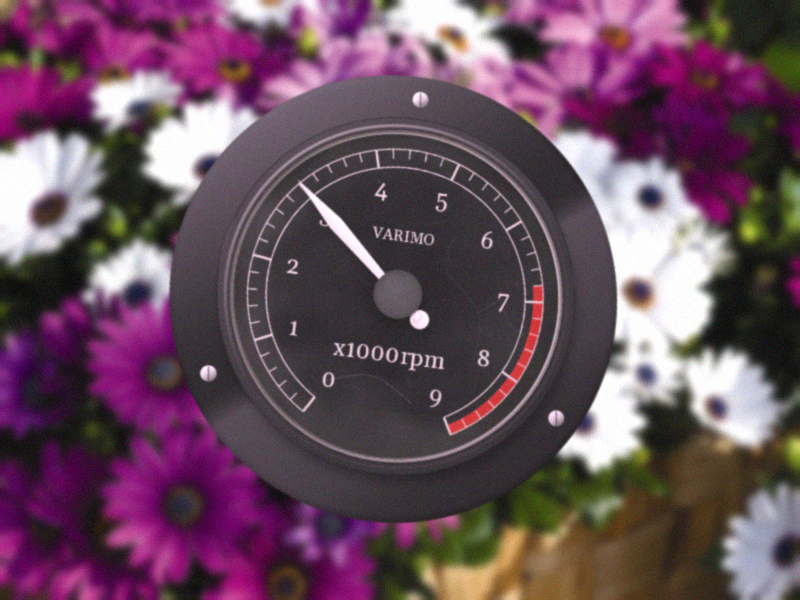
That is 3000 rpm
